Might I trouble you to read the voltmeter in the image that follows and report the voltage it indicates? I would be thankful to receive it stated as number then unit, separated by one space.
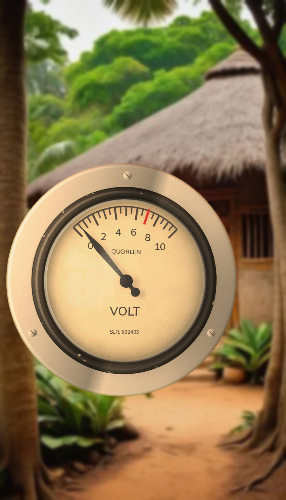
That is 0.5 V
